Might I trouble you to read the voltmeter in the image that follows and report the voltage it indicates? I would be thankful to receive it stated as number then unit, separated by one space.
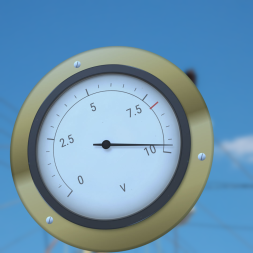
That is 9.75 V
